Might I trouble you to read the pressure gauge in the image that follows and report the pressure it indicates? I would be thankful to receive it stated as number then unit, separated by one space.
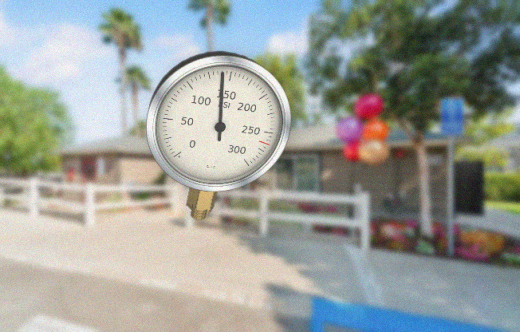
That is 140 psi
